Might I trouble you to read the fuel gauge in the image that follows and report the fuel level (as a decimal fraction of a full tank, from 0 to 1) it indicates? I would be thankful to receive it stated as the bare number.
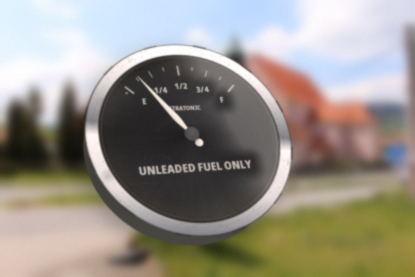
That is 0.125
